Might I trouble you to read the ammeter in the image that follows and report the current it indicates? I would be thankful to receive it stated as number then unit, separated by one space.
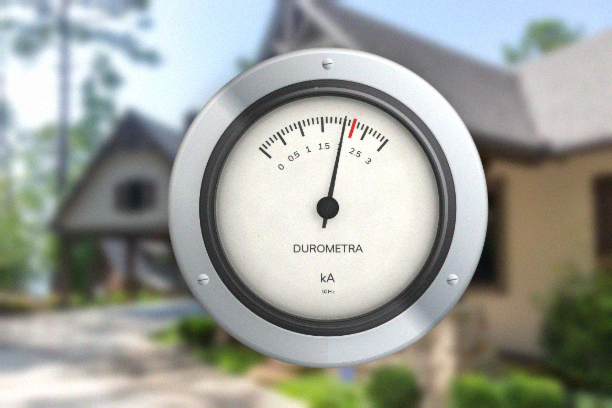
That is 2 kA
